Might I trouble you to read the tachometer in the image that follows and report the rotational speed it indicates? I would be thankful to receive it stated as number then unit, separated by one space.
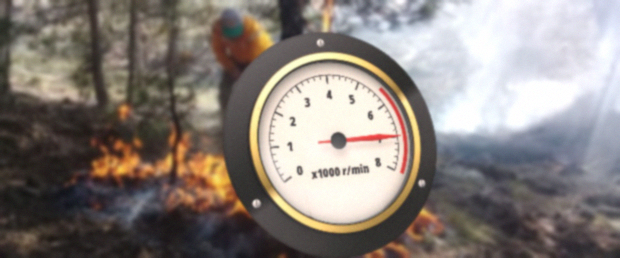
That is 7000 rpm
